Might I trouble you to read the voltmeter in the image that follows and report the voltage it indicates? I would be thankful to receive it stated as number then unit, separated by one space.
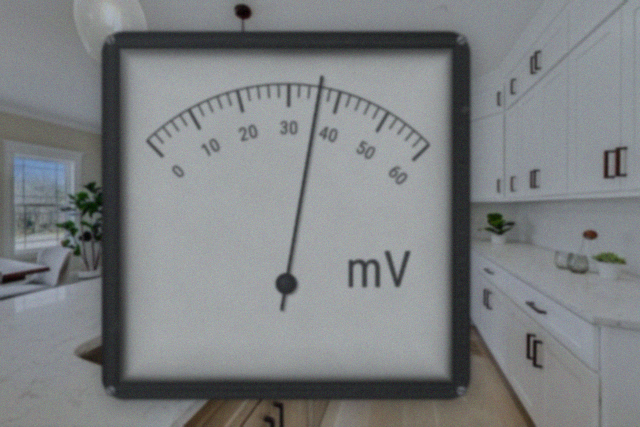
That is 36 mV
